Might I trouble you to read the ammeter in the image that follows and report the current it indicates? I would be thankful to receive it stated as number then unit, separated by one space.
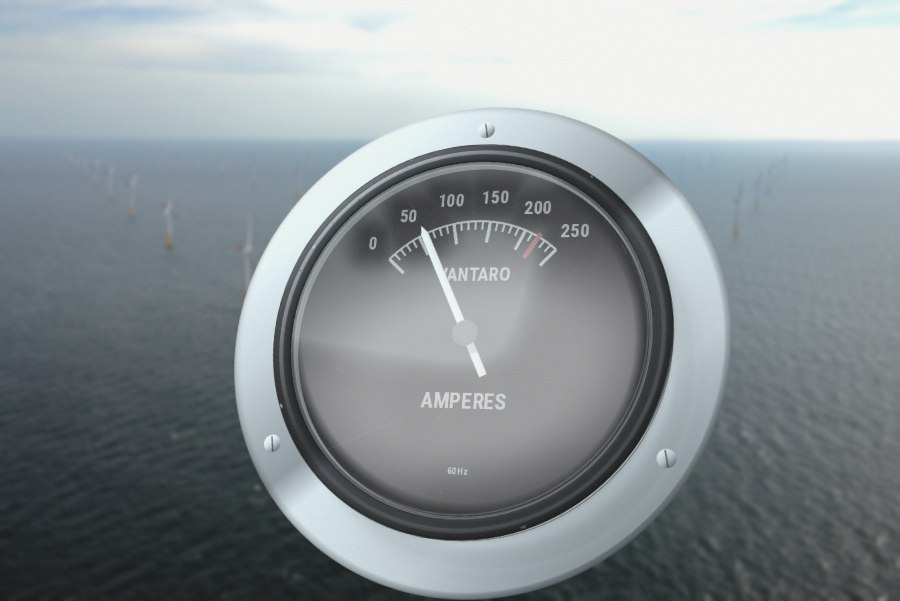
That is 60 A
